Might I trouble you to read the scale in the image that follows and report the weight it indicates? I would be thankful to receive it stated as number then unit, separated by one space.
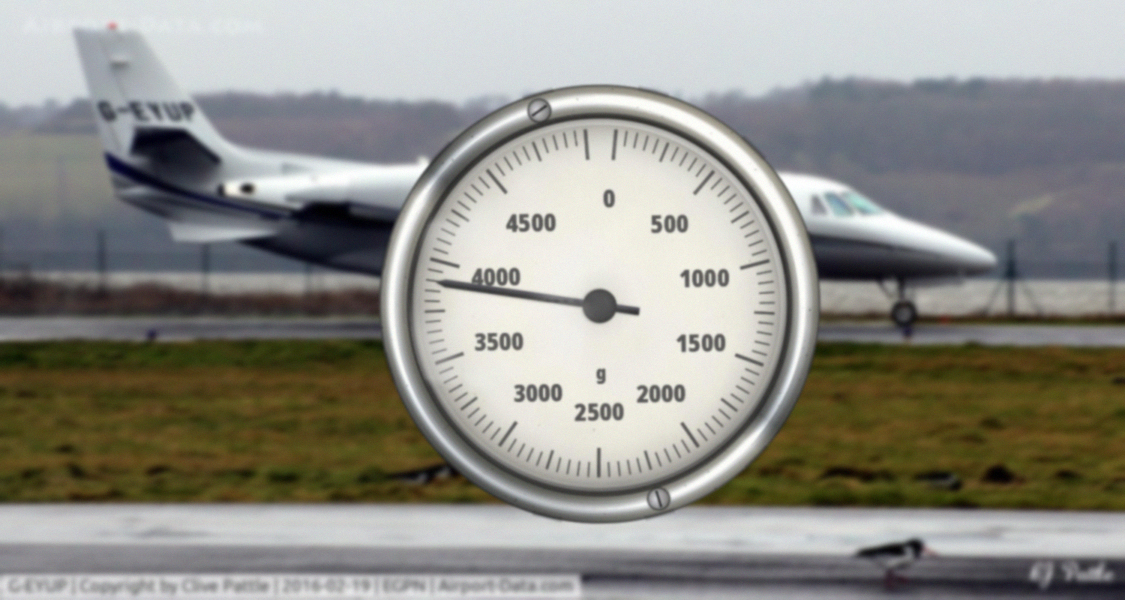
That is 3900 g
